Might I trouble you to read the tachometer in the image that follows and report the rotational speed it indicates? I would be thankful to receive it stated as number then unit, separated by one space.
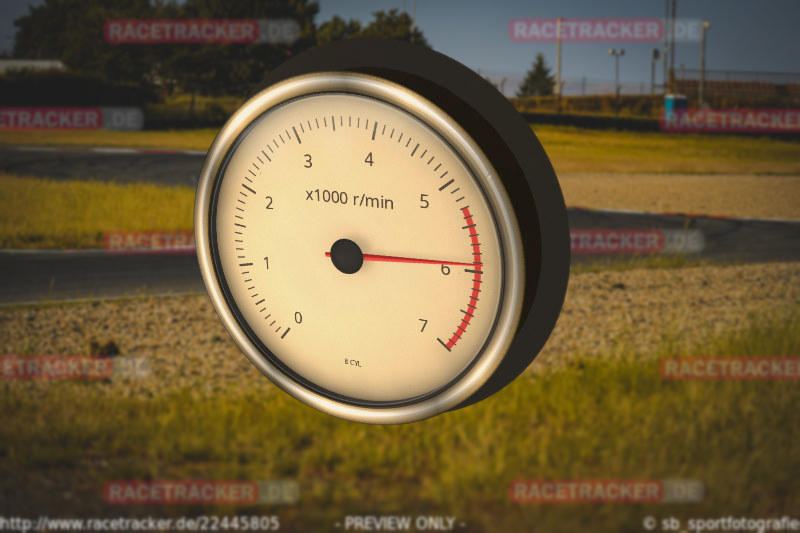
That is 5900 rpm
